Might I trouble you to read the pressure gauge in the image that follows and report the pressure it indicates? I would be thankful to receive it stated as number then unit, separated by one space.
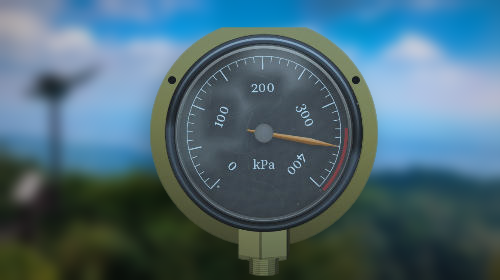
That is 350 kPa
